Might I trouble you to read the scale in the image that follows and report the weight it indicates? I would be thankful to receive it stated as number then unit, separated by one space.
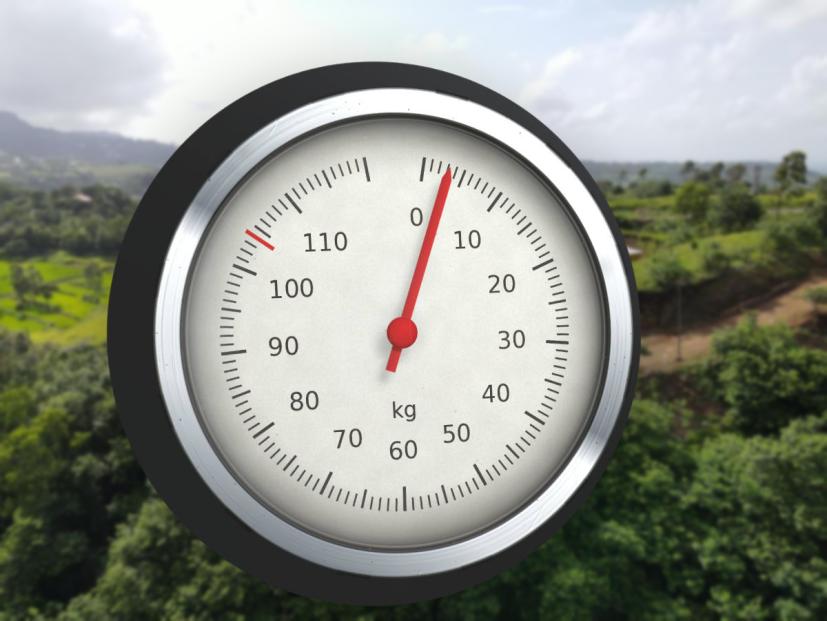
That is 3 kg
